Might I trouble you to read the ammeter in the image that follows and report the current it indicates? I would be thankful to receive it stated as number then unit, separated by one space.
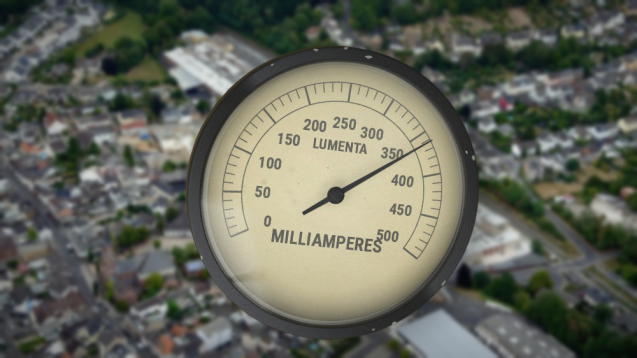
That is 360 mA
